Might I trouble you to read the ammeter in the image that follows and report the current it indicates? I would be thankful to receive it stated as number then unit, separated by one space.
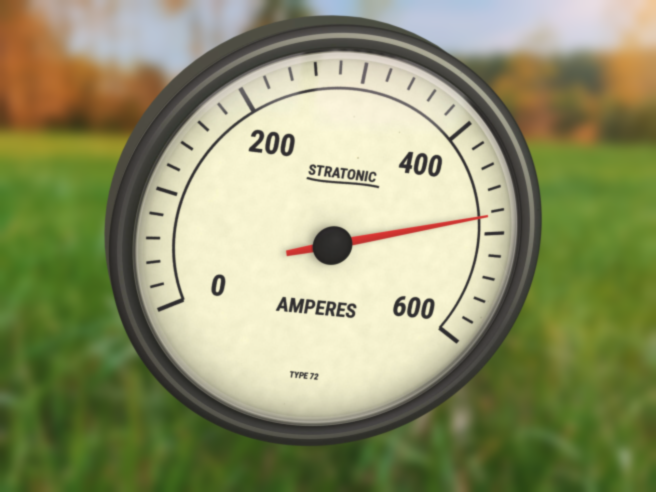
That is 480 A
